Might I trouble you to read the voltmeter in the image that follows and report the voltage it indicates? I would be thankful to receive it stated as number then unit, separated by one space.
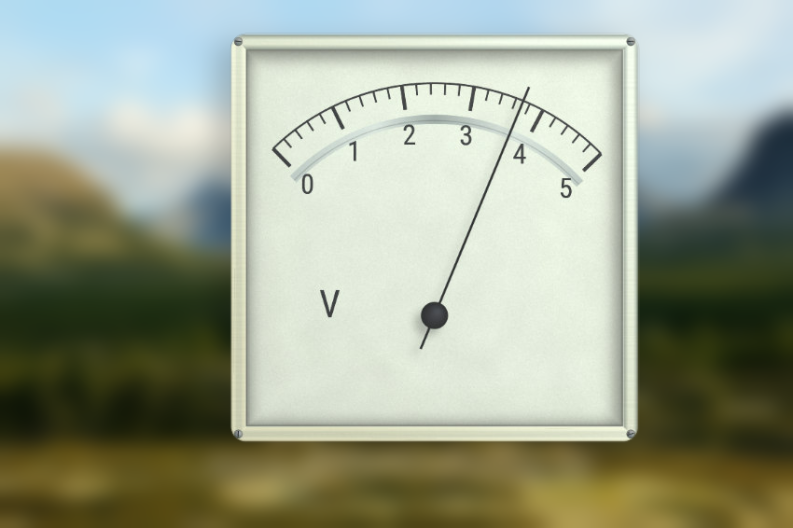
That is 3.7 V
